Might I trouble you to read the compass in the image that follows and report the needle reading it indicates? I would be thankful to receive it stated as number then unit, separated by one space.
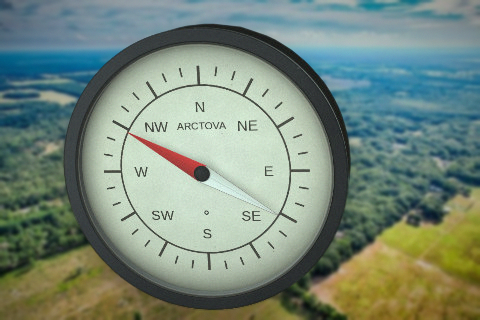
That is 300 °
